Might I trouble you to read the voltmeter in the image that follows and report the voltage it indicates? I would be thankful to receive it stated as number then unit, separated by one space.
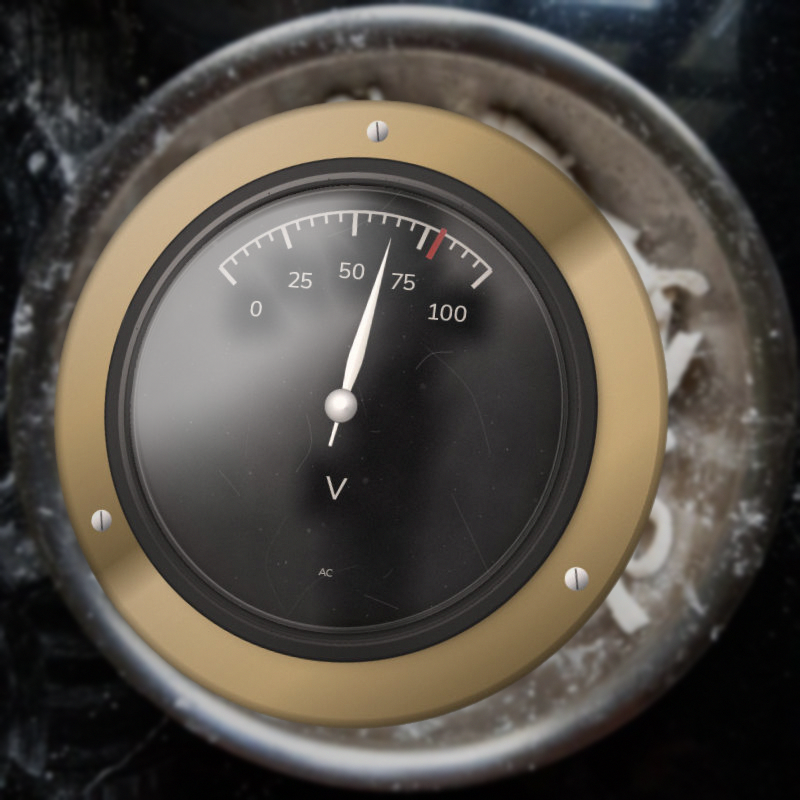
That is 65 V
